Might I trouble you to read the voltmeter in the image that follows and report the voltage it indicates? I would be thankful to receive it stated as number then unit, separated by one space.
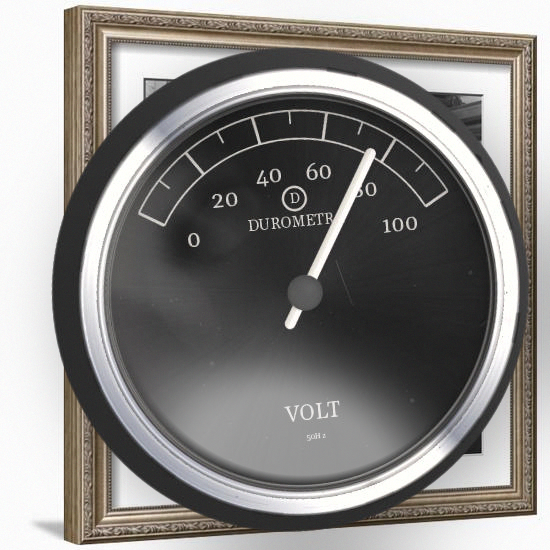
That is 75 V
